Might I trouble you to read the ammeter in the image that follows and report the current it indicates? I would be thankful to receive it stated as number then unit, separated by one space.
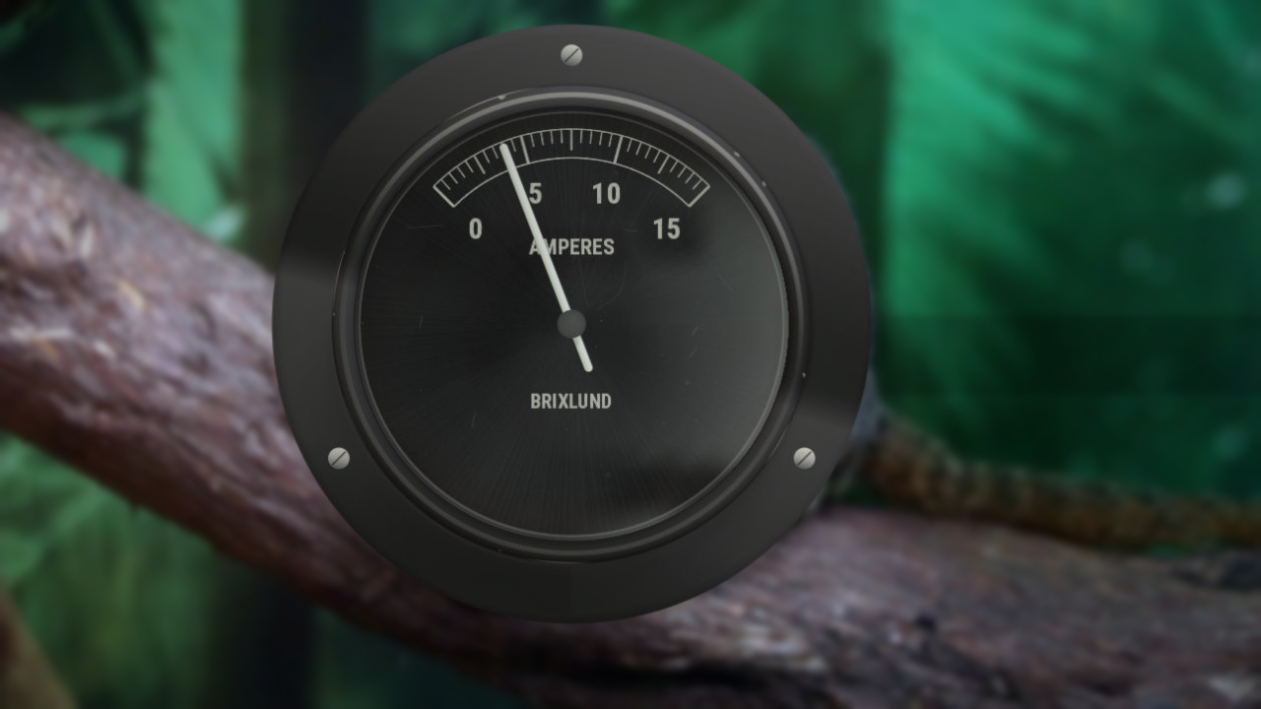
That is 4 A
